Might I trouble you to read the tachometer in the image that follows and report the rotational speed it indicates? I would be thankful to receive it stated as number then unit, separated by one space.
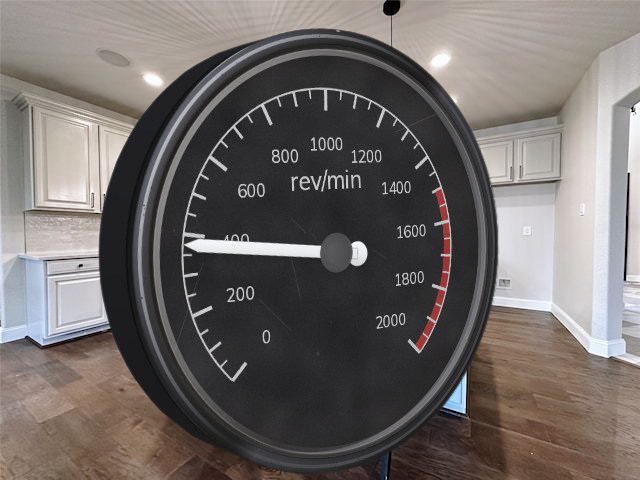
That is 375 rpm
